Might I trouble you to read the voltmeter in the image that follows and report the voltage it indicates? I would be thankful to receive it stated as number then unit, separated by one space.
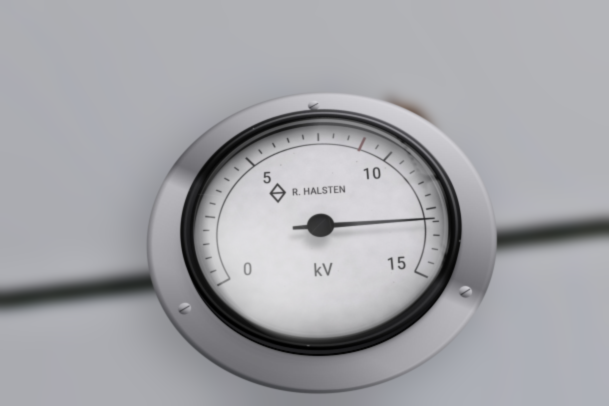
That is 13 kV
